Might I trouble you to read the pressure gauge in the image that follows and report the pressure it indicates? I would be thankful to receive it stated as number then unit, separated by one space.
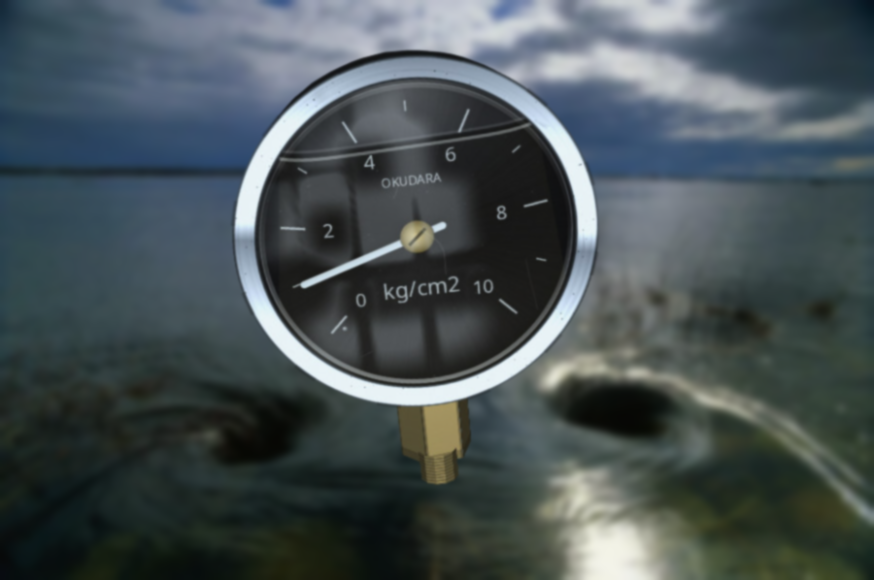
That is 1 kg/cm²
